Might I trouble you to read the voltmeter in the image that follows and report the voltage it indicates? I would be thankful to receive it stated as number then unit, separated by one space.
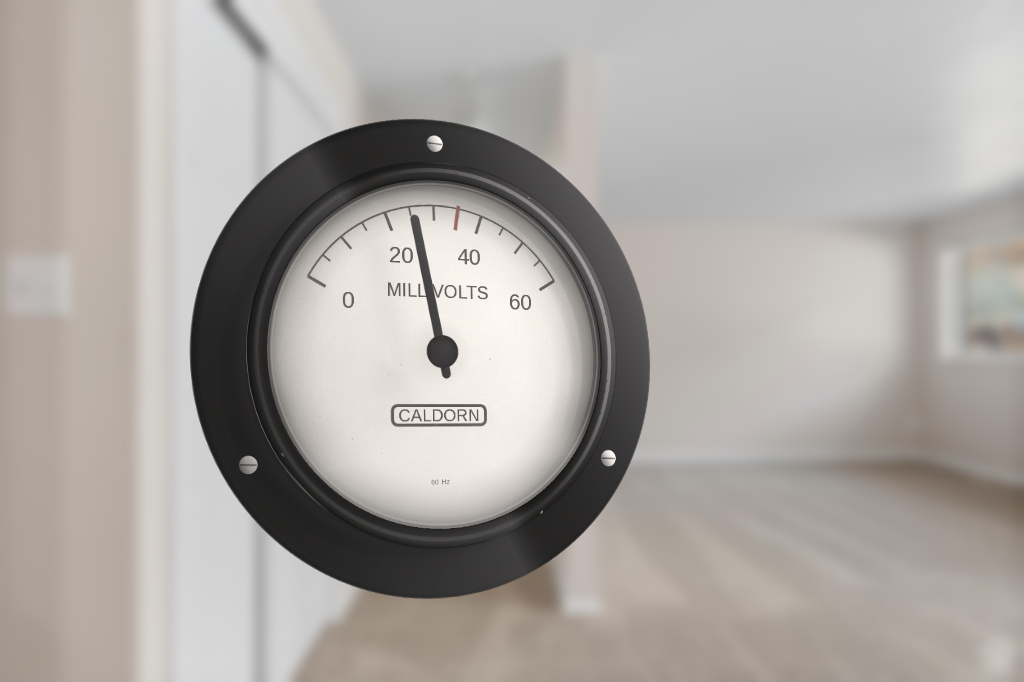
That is 25 mV
